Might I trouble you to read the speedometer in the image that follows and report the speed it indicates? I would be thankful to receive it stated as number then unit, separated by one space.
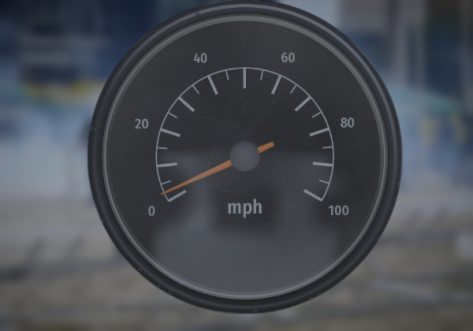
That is 2.5 mph
